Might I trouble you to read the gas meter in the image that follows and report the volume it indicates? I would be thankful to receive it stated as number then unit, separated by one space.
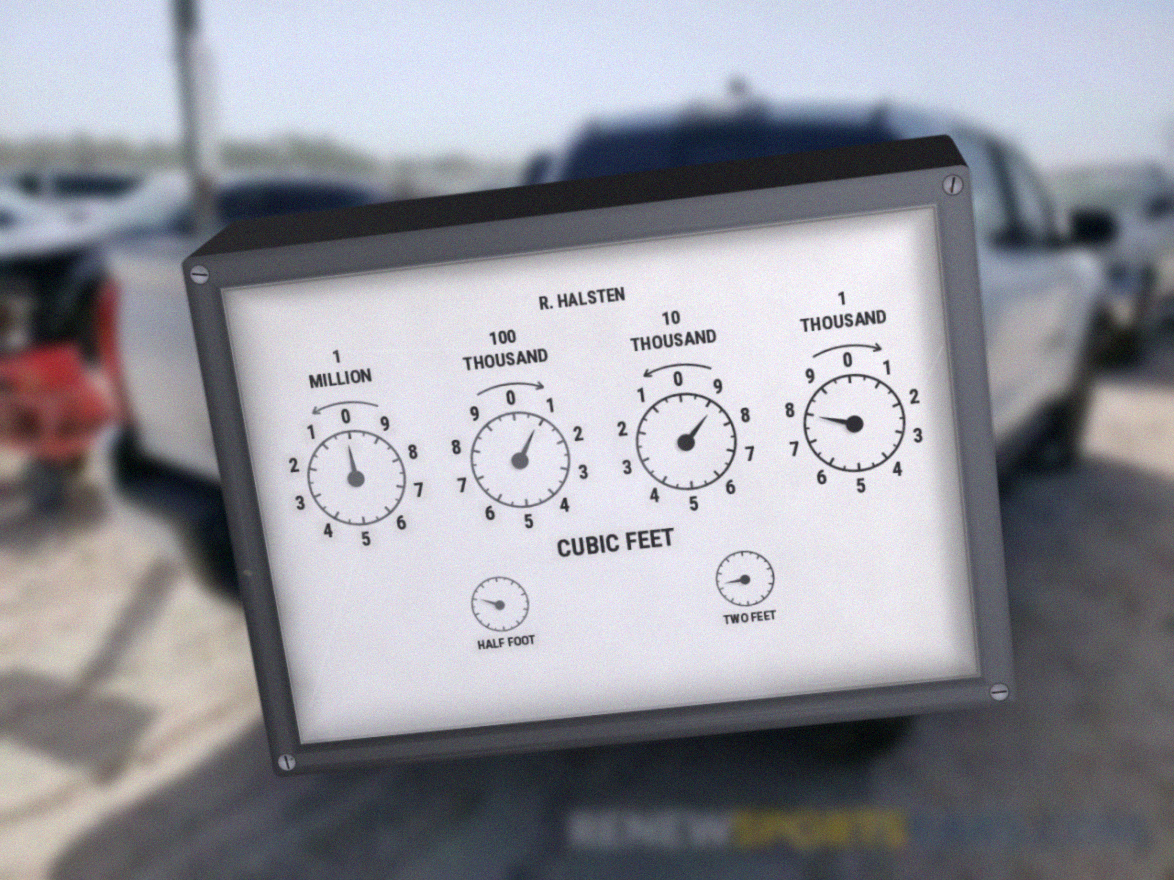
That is 8800 ft³
